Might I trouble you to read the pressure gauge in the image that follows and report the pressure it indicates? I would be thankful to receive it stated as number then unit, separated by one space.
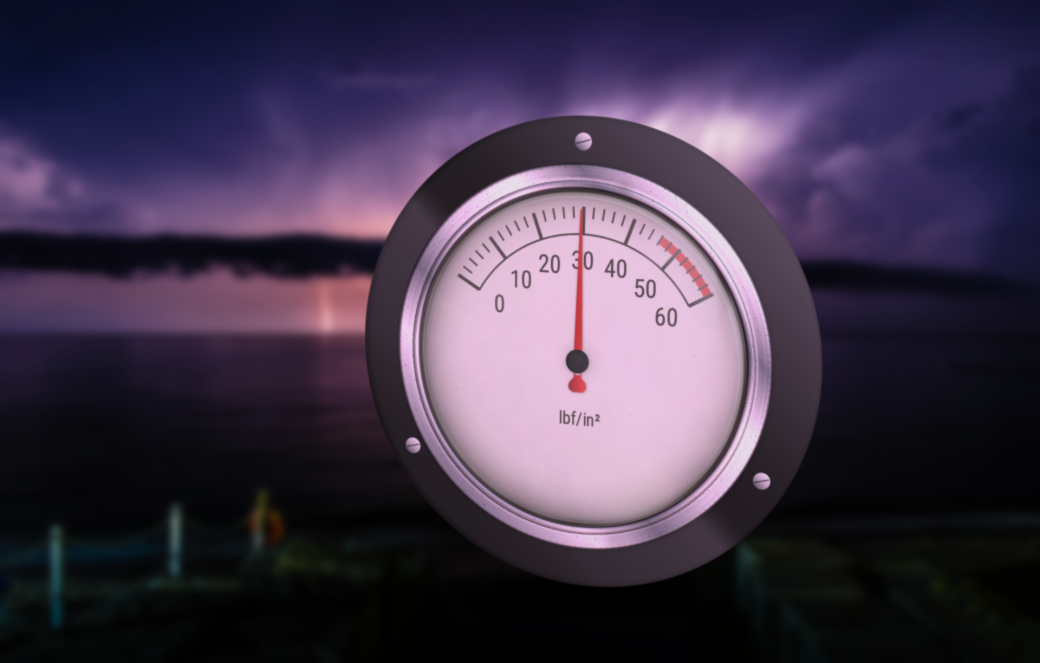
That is 30 psi
